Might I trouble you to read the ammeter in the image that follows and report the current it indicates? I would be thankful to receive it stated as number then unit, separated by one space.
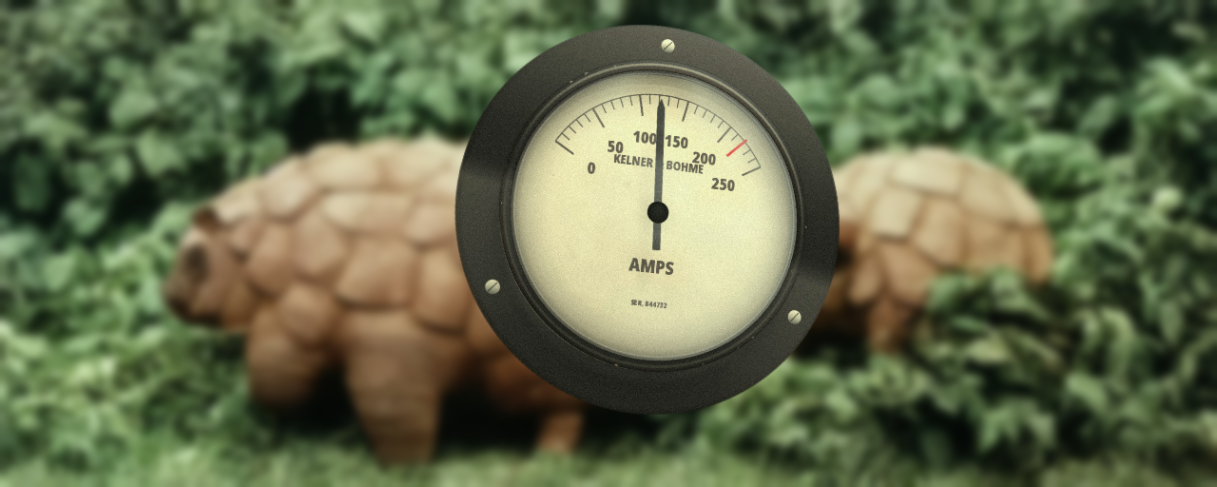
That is 120 A
